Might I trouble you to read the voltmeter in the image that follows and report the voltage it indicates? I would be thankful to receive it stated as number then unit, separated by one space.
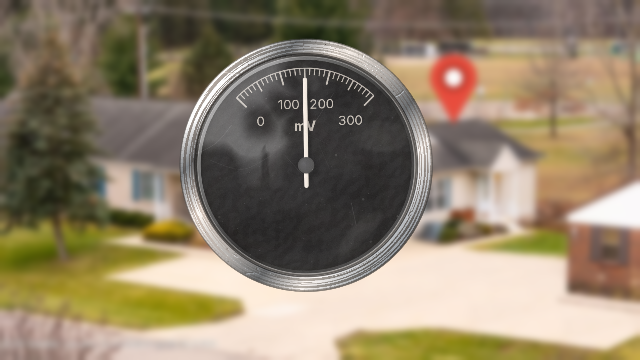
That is 150 mV
